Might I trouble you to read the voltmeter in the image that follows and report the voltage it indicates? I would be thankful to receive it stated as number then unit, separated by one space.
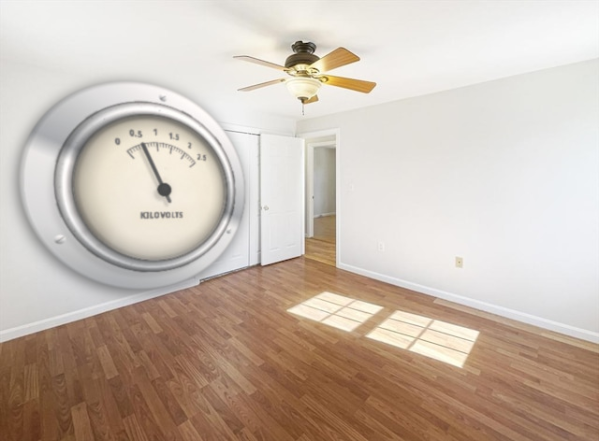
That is 0.5 kV
